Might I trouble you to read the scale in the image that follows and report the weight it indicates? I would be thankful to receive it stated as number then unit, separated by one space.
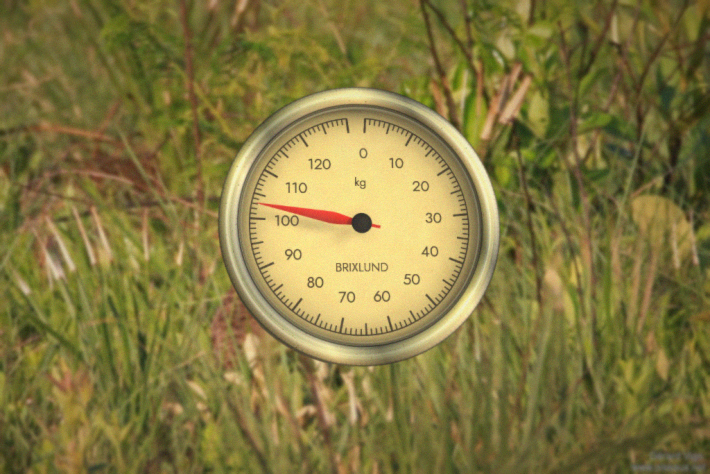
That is 103 kg
